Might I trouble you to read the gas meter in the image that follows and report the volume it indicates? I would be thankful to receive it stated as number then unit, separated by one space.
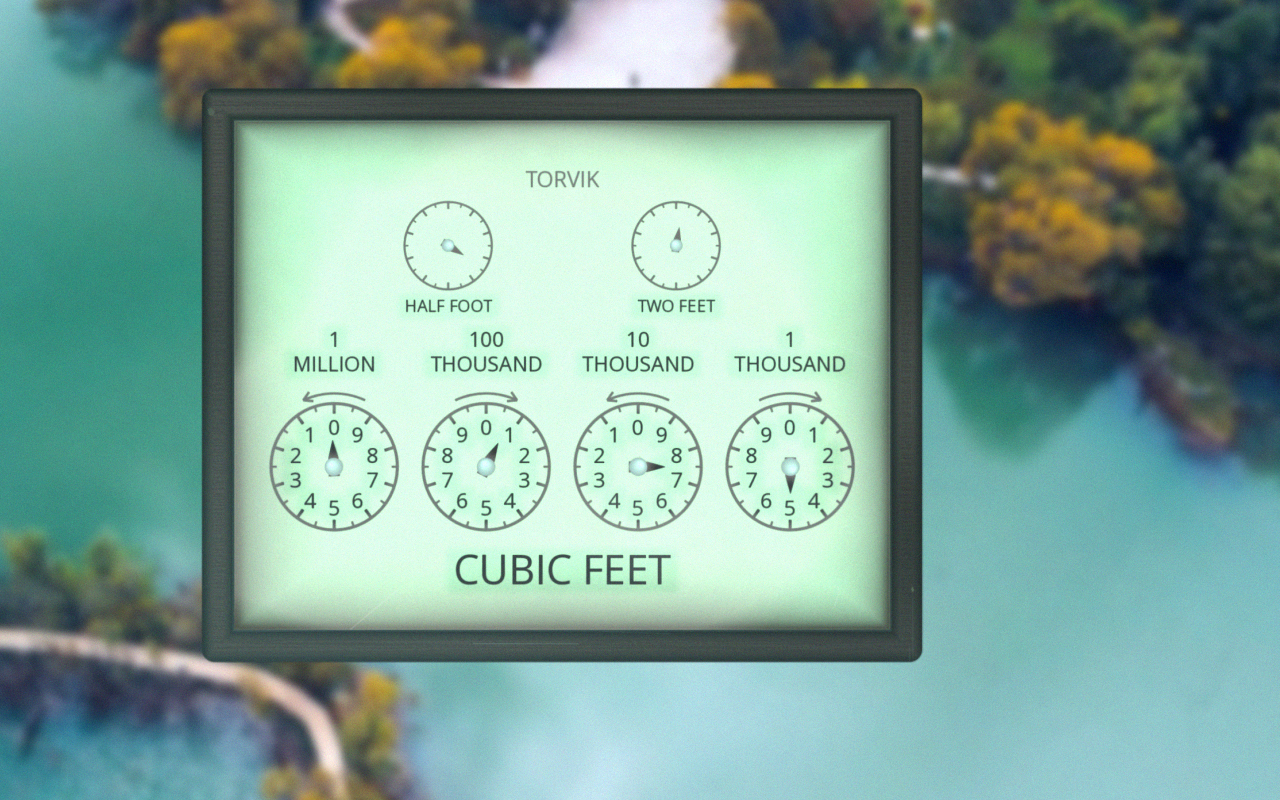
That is 7500 ft³
